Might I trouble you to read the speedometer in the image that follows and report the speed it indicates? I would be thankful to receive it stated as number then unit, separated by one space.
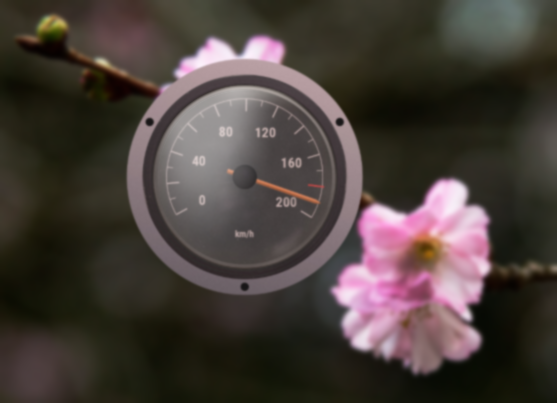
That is 190 km/h
